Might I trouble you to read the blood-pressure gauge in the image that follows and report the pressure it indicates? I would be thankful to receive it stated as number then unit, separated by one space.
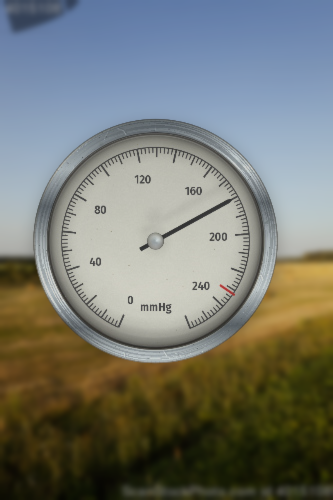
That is 180 mmHg
